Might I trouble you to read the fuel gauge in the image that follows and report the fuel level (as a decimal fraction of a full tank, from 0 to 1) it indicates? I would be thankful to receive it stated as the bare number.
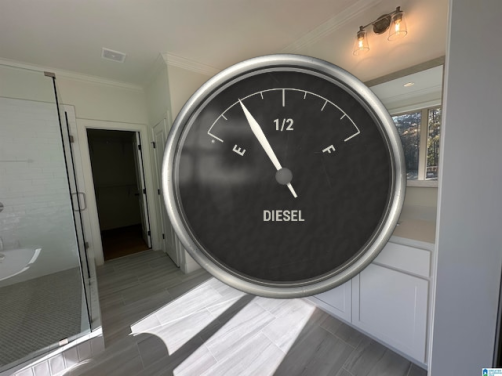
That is 0.25
